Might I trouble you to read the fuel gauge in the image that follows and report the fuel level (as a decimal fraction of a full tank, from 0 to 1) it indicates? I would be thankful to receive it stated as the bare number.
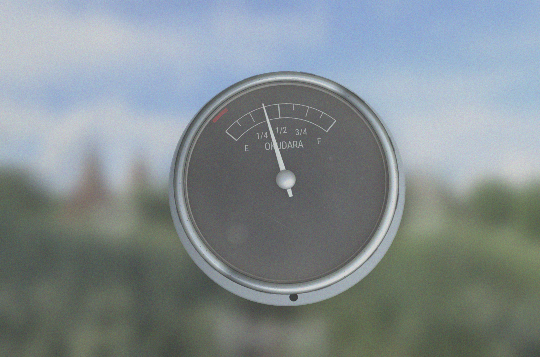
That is 0.375
